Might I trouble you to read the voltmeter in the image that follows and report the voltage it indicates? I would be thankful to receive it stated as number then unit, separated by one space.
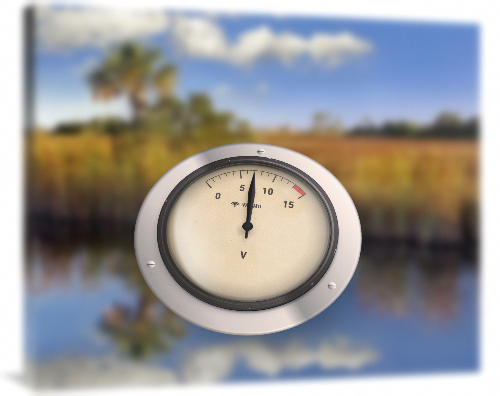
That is 7 V
